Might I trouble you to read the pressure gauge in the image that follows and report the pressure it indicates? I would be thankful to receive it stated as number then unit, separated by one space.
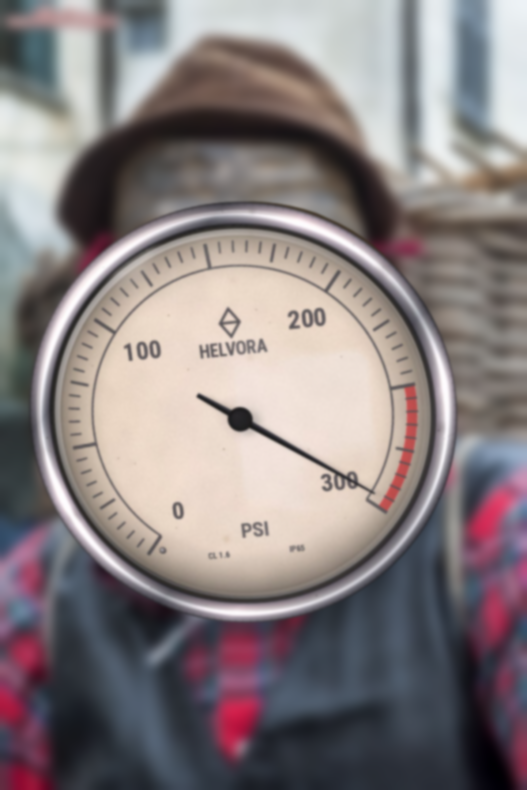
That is 295 psi
